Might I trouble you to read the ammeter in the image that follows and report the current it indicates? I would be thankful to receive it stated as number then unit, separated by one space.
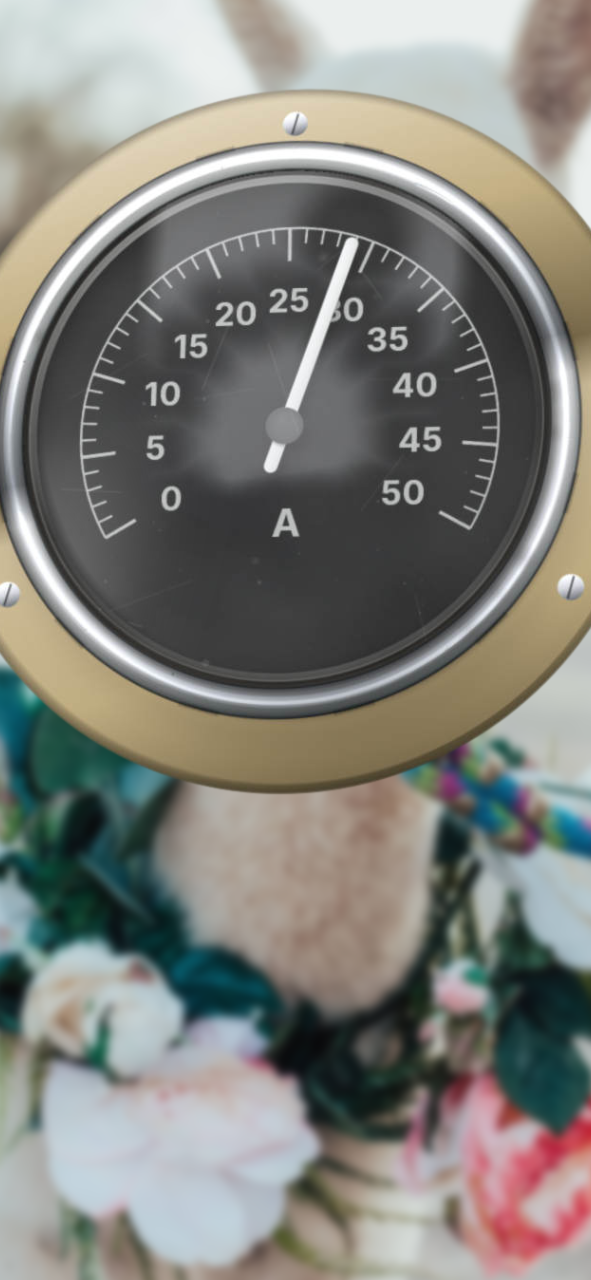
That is 29 A
